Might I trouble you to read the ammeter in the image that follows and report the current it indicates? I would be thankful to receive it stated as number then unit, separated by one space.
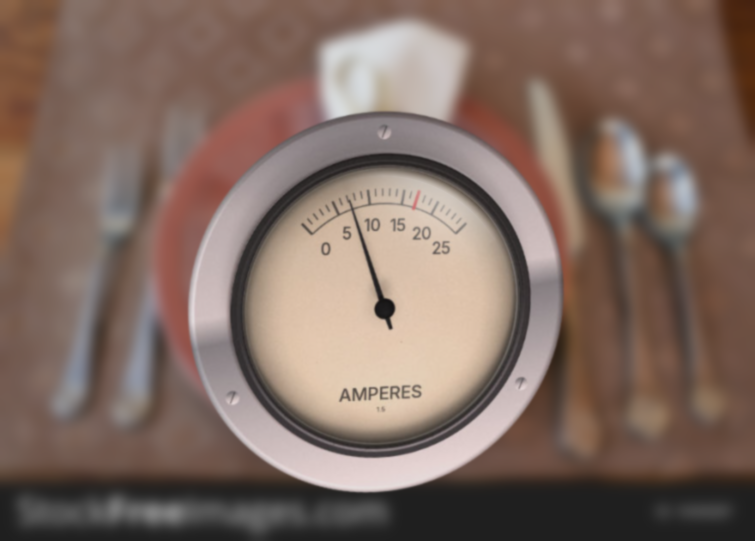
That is 7 A
